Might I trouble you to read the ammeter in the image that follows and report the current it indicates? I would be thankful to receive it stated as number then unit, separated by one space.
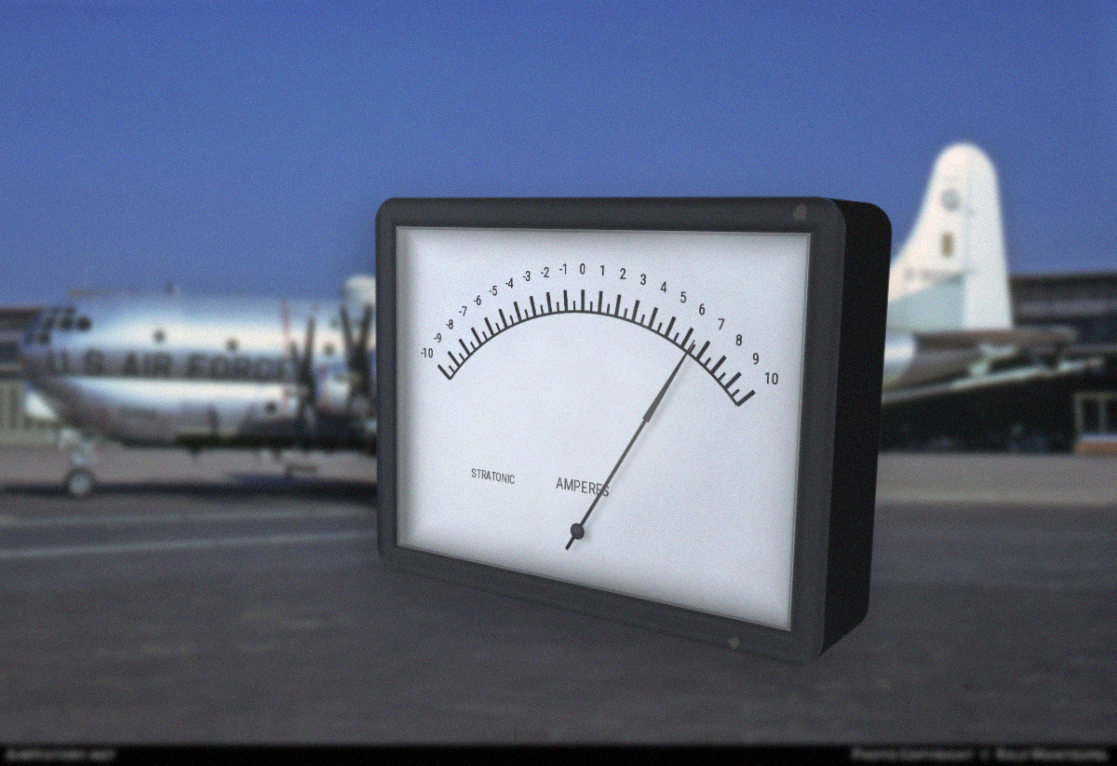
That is 6.5 A
